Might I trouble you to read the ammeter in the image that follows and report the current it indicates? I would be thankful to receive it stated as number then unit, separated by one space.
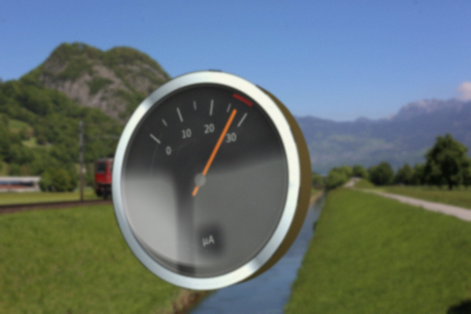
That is 27.5 µA
